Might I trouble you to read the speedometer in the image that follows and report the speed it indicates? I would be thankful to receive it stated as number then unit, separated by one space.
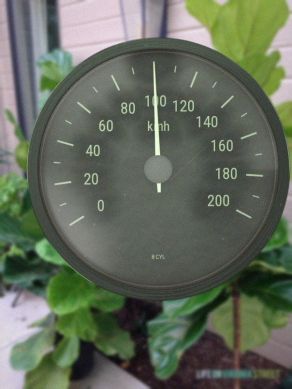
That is 100 km/h
